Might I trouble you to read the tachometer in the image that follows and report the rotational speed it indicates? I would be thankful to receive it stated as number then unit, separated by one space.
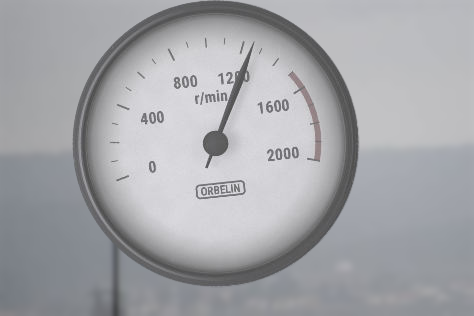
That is 1250 rpm
